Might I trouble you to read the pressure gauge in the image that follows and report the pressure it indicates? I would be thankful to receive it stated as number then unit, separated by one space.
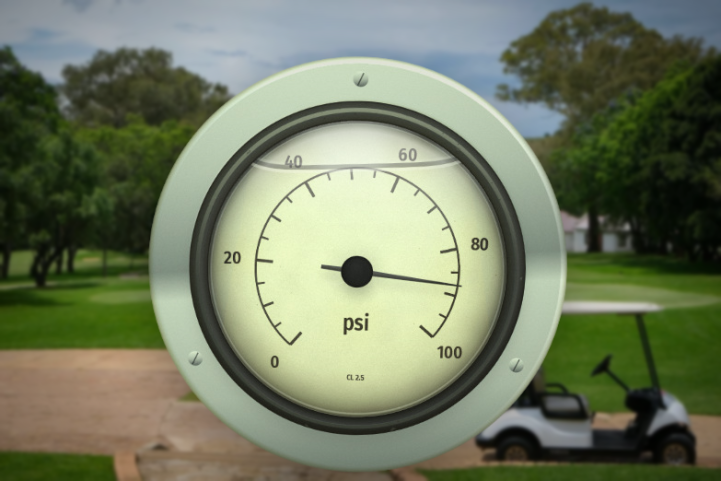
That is 87.5 psi
